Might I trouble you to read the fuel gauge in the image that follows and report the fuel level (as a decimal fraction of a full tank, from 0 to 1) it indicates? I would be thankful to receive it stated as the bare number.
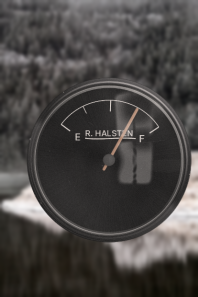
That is 0.75
